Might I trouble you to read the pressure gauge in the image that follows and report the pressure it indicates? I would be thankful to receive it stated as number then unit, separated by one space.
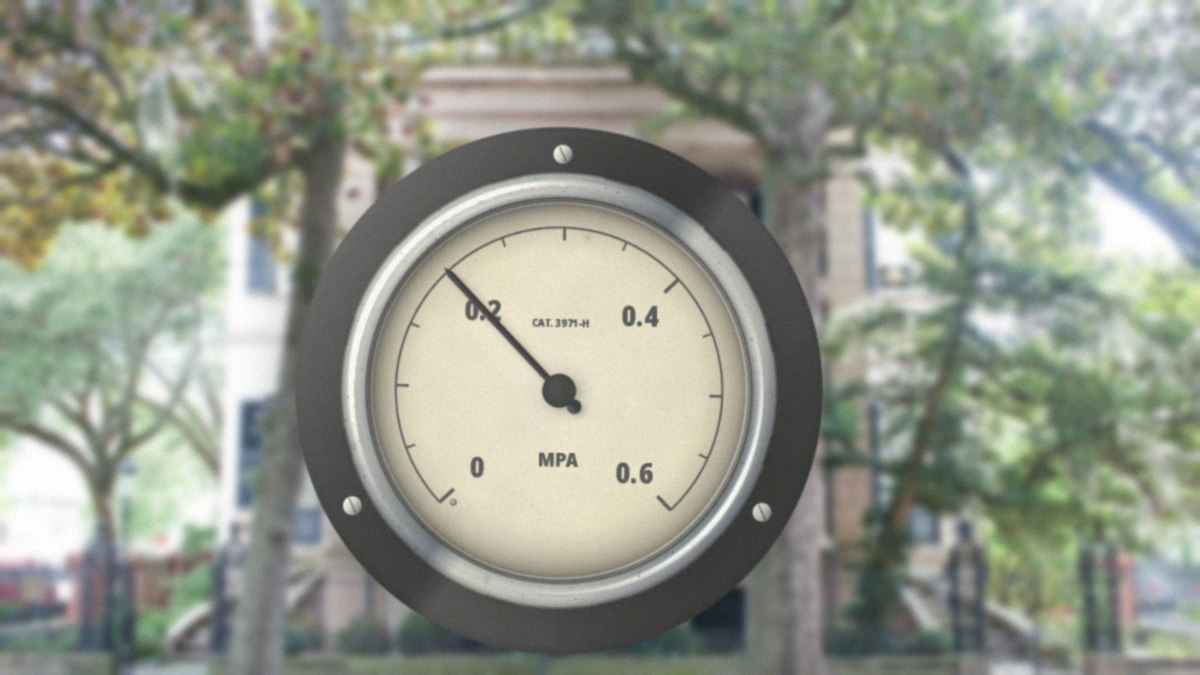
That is 0.2 MPa
